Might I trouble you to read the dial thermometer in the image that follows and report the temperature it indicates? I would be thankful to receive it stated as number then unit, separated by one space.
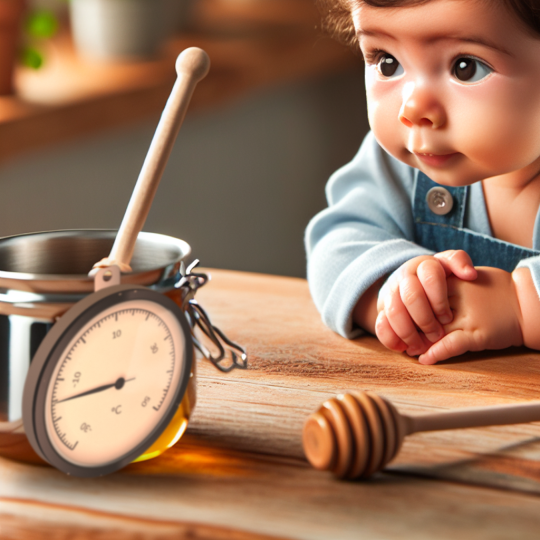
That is -15 °C
